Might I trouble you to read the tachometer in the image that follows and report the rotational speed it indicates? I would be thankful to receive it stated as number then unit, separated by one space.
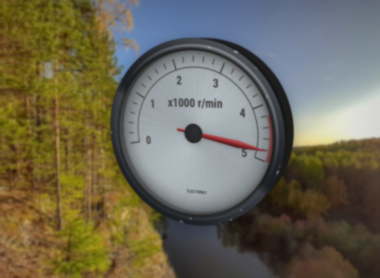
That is 4800 rpm
